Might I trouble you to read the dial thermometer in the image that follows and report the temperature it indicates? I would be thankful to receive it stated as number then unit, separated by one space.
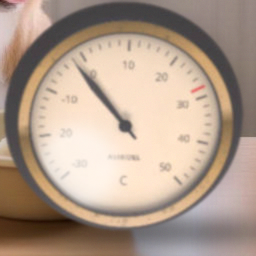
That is -2 °C
